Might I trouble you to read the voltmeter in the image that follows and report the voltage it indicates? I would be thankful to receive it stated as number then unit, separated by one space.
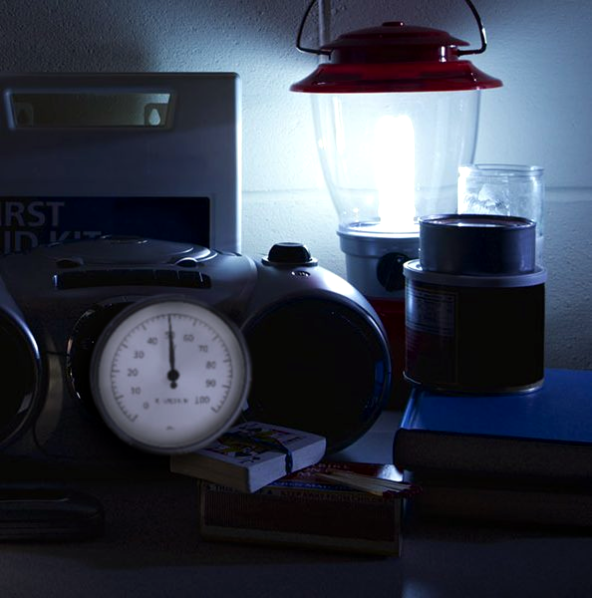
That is 50 V
